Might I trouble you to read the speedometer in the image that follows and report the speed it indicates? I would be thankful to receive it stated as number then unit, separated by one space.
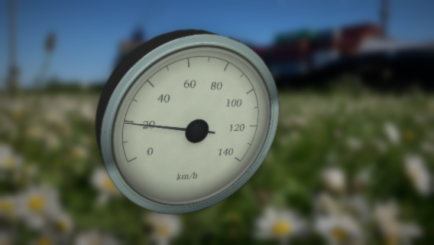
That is 20 km/h
